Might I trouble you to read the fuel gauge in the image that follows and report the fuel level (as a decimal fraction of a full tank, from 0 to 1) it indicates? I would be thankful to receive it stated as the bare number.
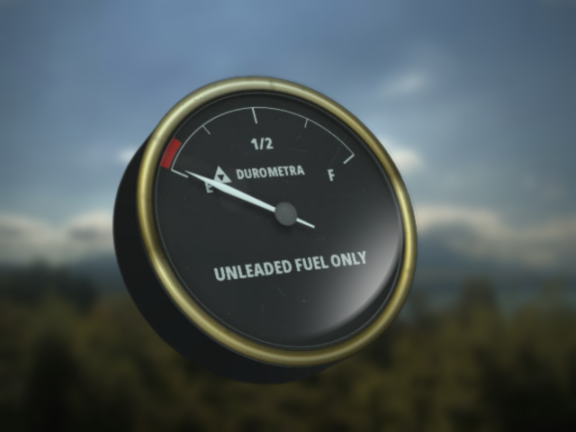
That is 0
